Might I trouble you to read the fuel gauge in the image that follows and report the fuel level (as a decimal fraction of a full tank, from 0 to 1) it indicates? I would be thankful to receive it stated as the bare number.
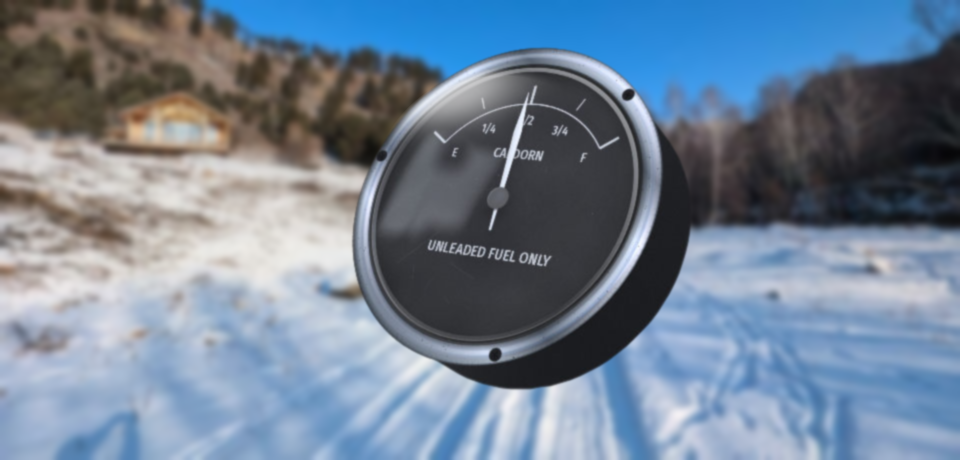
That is 0.5
